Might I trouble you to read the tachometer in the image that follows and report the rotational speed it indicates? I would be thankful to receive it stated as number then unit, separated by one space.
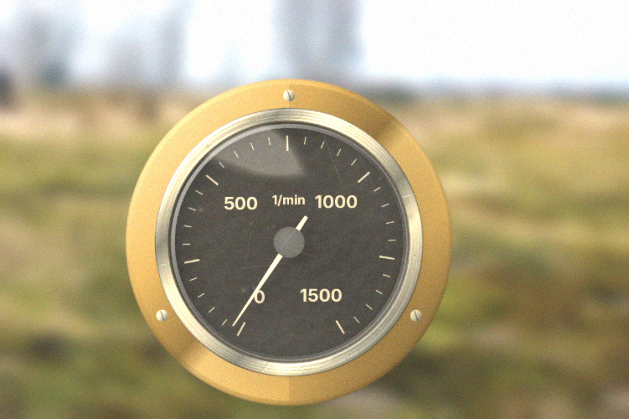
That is 25 rpm
